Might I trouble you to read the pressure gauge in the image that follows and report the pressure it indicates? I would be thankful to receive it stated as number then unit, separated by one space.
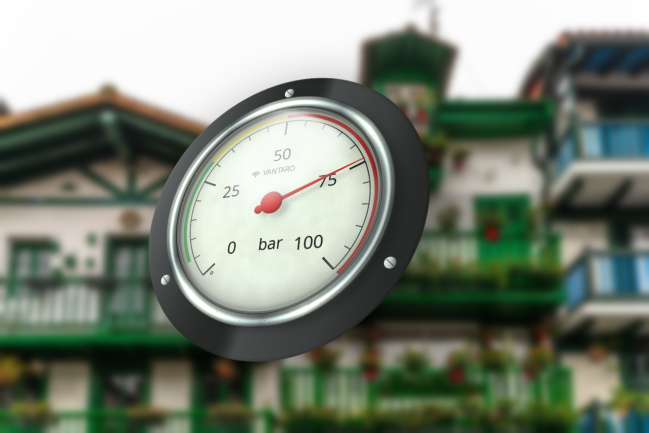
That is 75 bar
